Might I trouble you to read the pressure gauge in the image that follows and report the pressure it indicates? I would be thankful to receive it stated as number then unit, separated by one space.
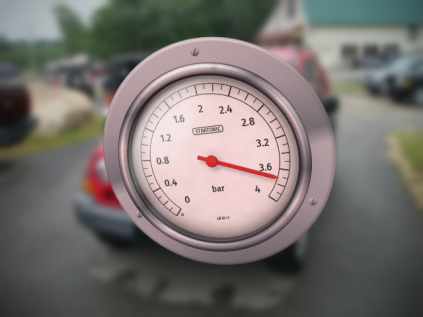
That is 3.7 bar
